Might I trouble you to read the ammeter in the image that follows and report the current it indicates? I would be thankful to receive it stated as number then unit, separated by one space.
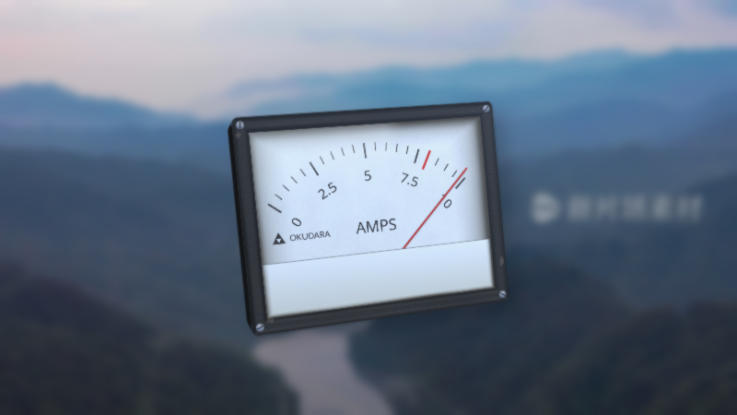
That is 9.75 A
